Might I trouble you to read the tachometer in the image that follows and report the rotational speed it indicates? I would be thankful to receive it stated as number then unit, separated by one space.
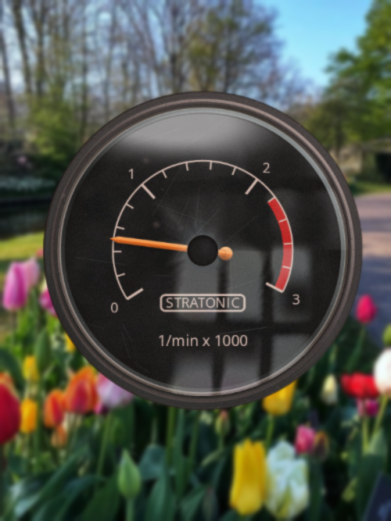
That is 500 rpm
